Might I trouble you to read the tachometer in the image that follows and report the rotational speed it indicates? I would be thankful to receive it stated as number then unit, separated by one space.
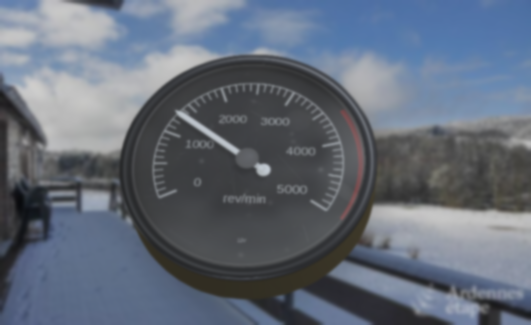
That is 1300 rpm
